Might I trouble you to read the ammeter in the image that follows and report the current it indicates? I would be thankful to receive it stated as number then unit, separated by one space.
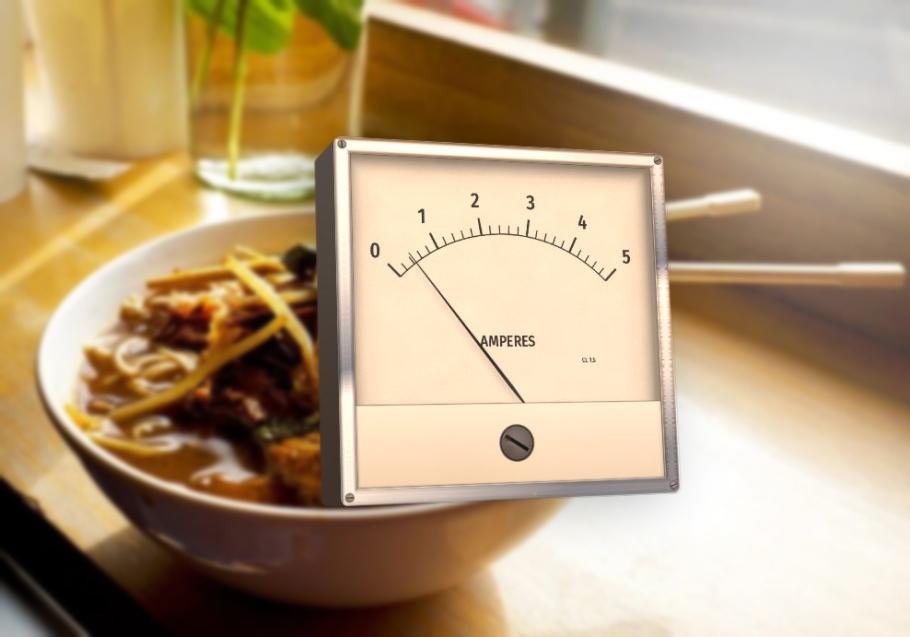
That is 0.4 A
